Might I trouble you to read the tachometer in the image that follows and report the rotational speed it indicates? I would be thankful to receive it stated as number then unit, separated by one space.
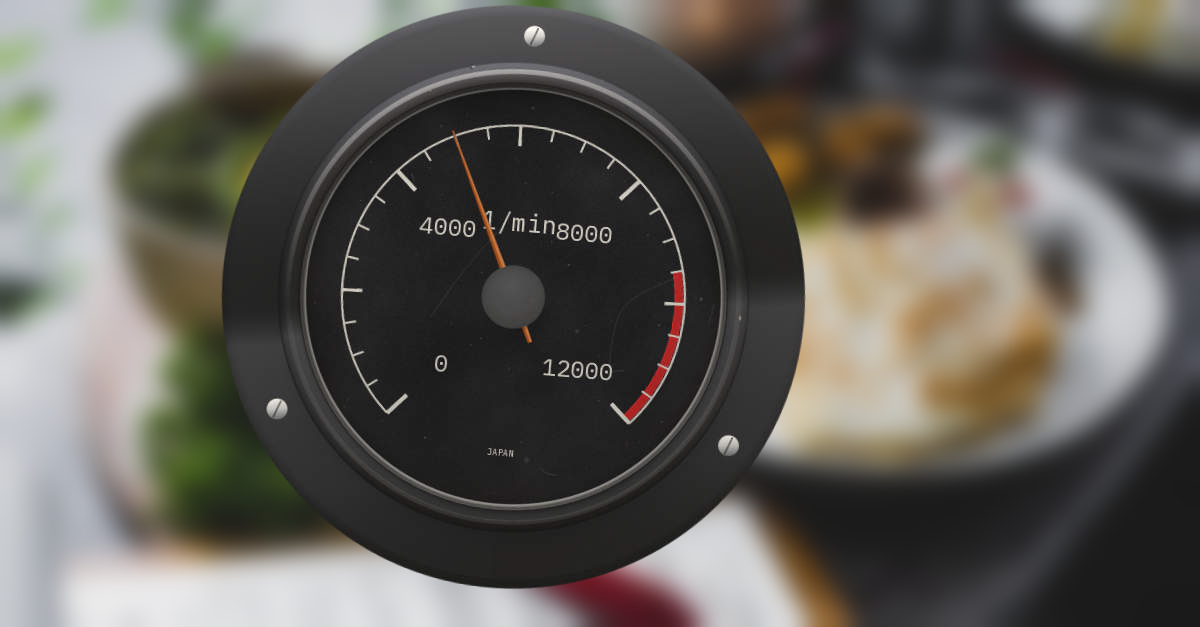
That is 5000 rpm
